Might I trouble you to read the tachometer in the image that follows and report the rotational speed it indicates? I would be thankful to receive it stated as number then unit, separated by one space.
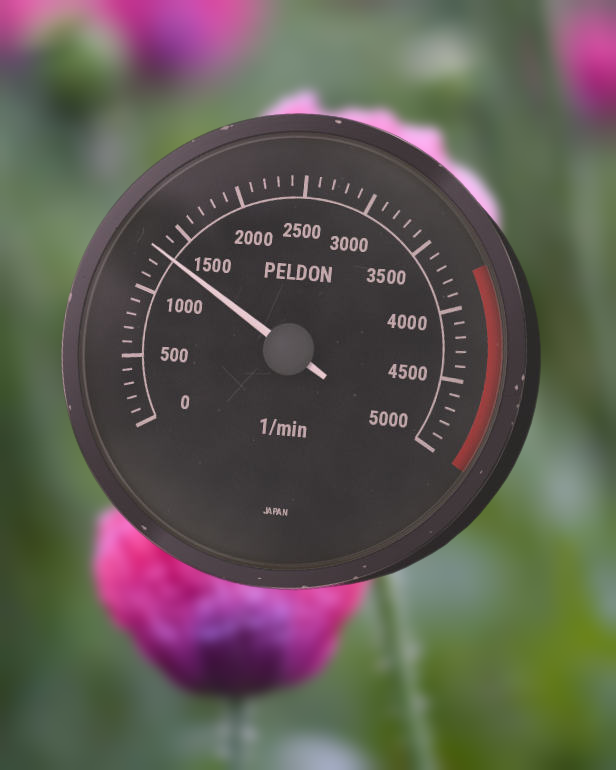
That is 1300 rpm
